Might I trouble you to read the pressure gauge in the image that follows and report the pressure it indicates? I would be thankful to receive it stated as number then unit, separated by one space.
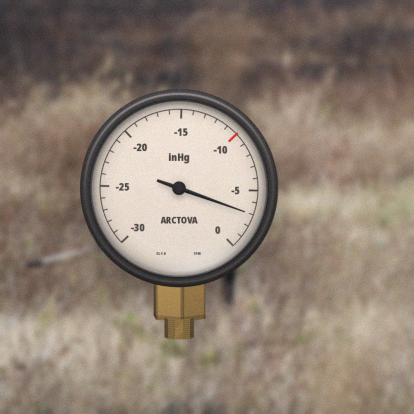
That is -3 inHg
